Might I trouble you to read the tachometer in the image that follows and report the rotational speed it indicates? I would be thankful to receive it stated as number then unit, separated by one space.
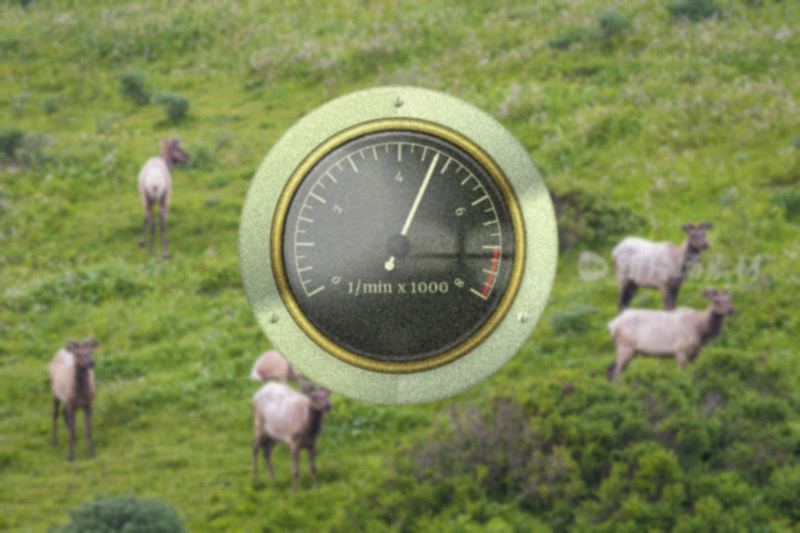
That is 4750 rpm
